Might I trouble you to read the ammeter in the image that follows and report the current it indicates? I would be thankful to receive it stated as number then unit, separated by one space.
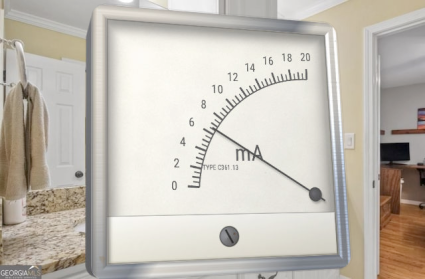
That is 6.5 mA
